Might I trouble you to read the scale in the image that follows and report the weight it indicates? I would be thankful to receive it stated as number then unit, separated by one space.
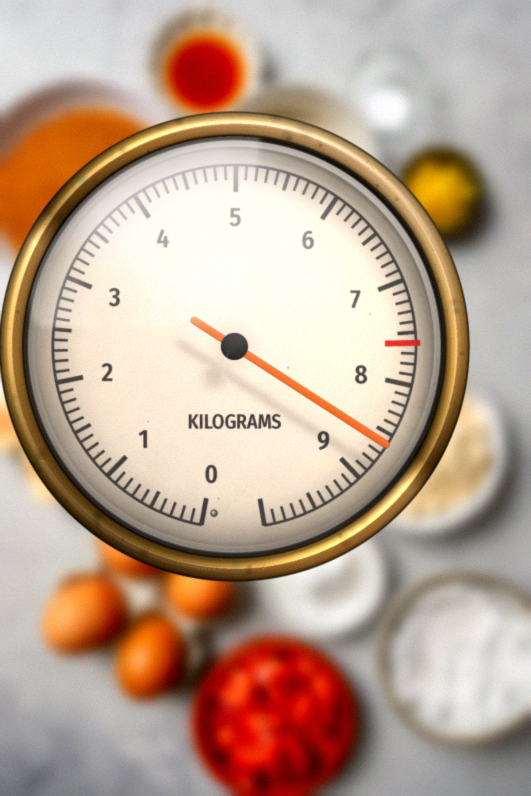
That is 8.6 kg
